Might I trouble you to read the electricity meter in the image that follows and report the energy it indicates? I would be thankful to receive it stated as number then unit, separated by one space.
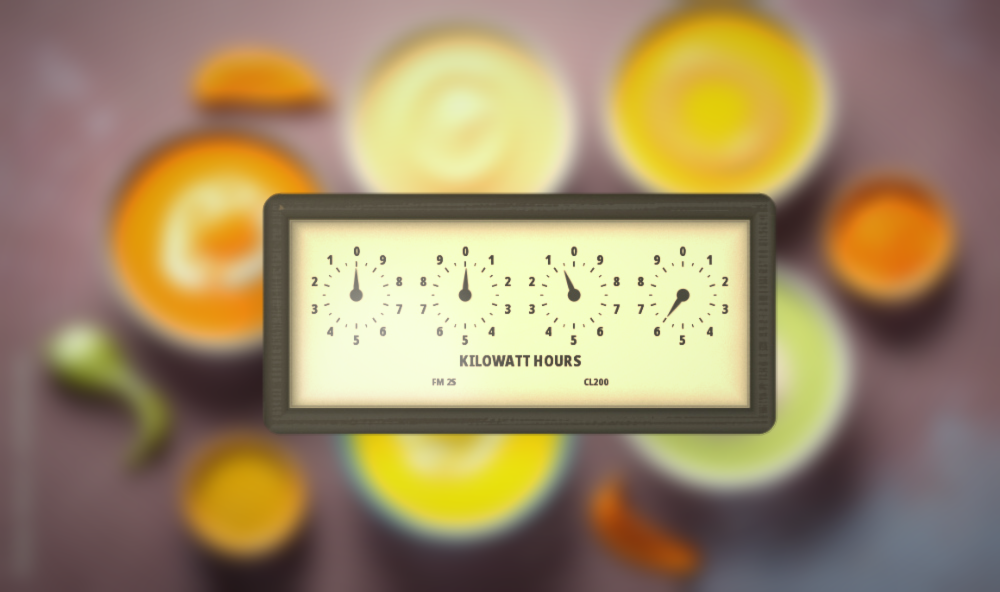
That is 6 kWh
